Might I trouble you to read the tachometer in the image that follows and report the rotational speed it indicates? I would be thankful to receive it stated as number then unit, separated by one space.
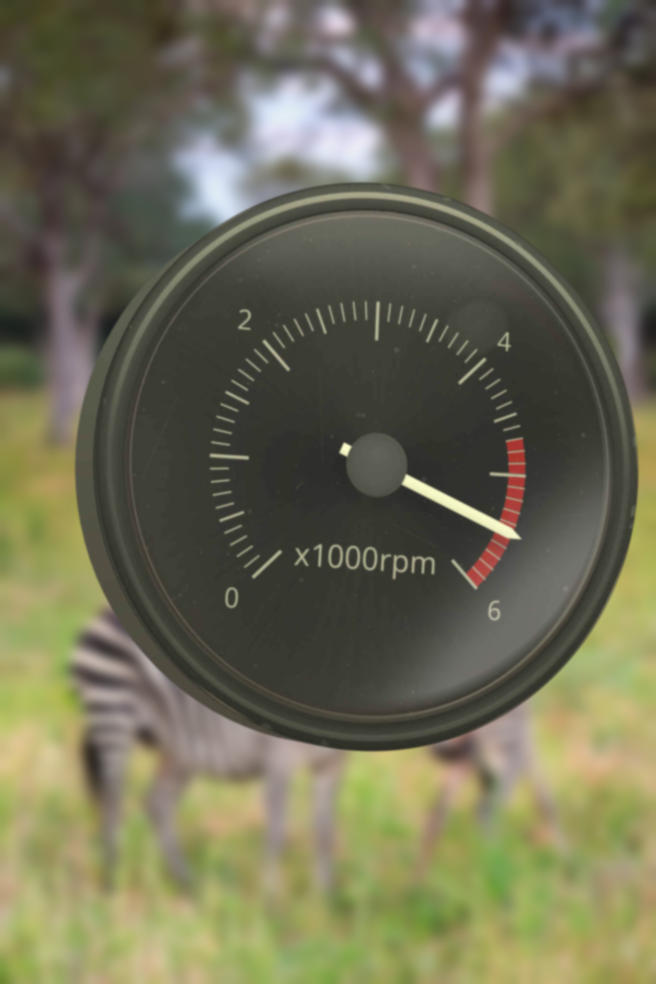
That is 5500 rpm
